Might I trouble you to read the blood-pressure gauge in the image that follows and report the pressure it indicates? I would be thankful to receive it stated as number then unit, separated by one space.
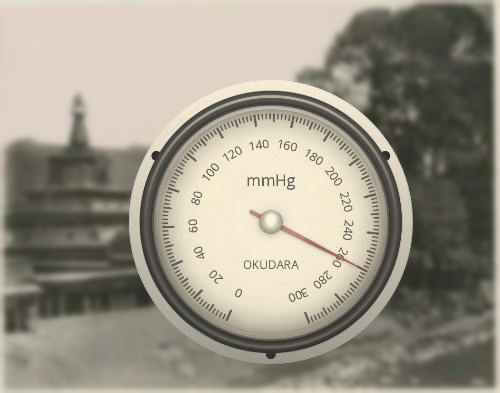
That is 260 mmHg
